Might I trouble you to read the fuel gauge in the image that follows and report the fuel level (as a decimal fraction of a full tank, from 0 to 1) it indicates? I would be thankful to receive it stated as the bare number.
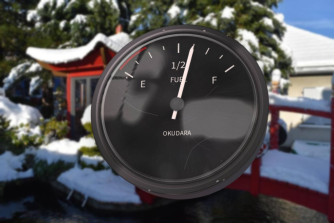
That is 0.625
